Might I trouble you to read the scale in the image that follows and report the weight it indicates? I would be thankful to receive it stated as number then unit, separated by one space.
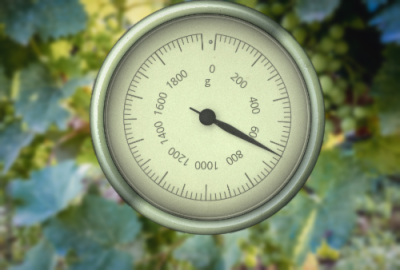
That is 640 g
